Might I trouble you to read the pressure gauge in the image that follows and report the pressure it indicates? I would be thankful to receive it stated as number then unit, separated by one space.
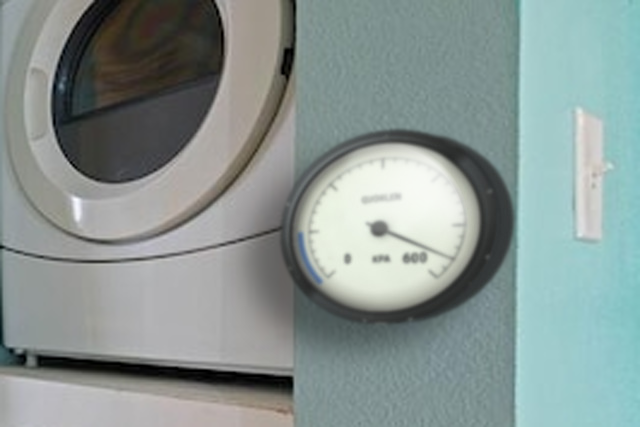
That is 560 kPa
